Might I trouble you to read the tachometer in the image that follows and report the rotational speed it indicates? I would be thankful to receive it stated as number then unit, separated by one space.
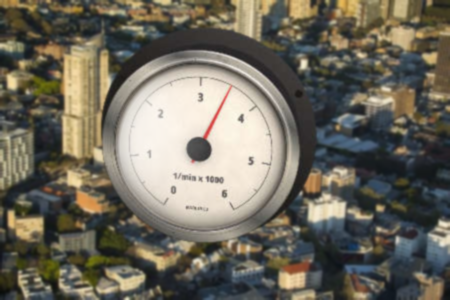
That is 3500 rpm
